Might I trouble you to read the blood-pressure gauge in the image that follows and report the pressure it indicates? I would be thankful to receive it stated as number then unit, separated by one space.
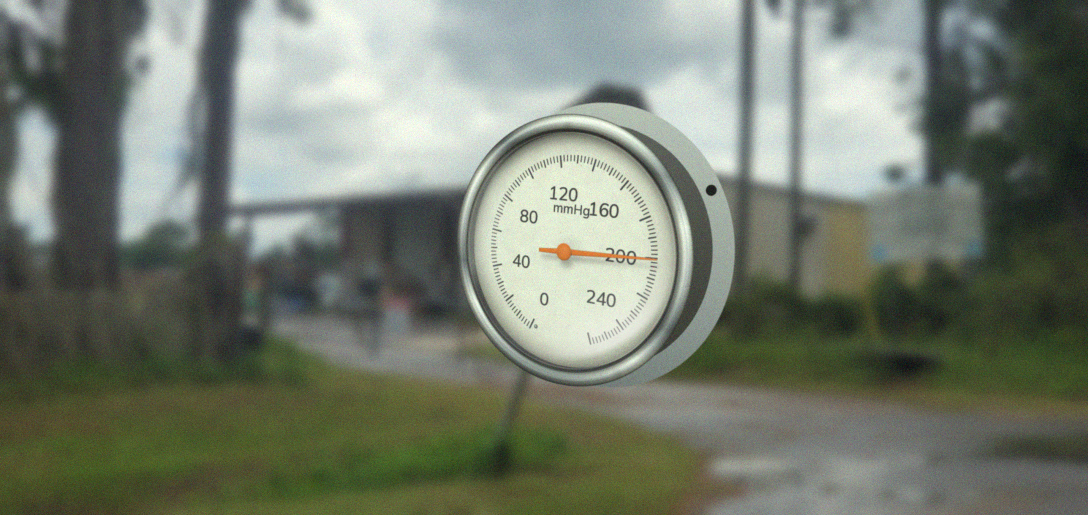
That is 200 mmHg
